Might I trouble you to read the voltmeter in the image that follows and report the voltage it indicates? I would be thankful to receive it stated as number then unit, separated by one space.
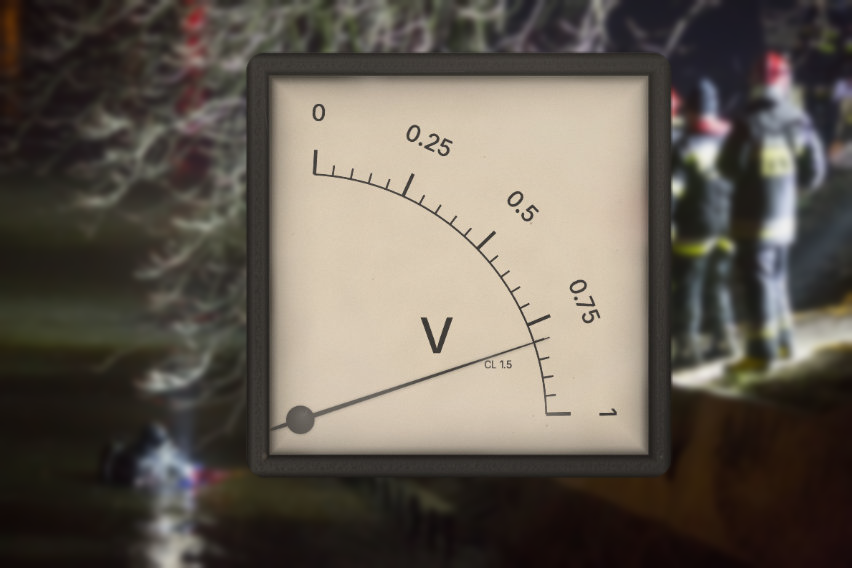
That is 0.8 V
